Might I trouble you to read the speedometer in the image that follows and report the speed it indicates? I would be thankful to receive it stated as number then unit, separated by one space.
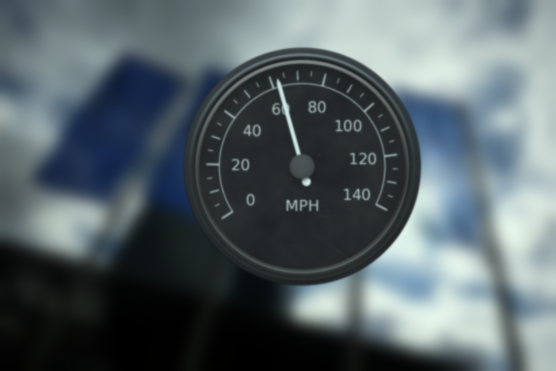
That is 62.5 mph
